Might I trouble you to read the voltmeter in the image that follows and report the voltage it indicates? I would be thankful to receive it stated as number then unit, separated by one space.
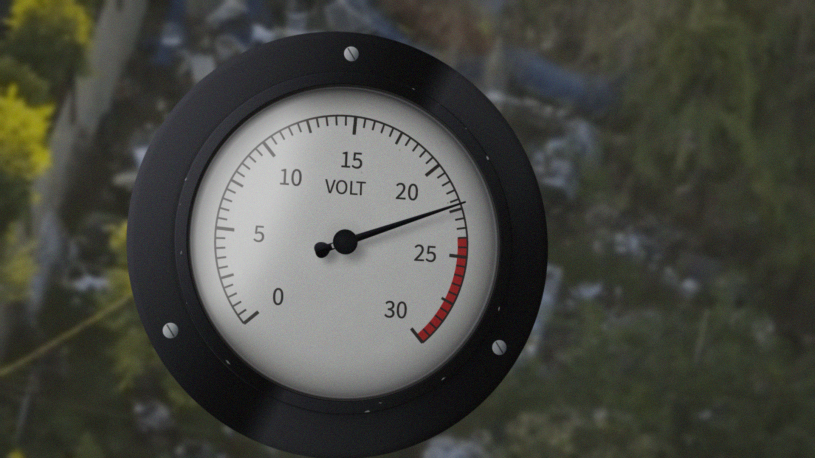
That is 22.25 V
